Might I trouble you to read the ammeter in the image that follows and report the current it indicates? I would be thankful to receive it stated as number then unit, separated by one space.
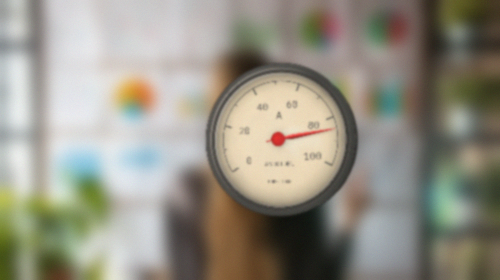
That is 85 A
